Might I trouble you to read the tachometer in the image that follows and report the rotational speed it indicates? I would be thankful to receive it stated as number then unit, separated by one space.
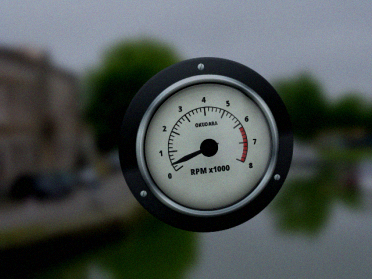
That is 400 rpm
